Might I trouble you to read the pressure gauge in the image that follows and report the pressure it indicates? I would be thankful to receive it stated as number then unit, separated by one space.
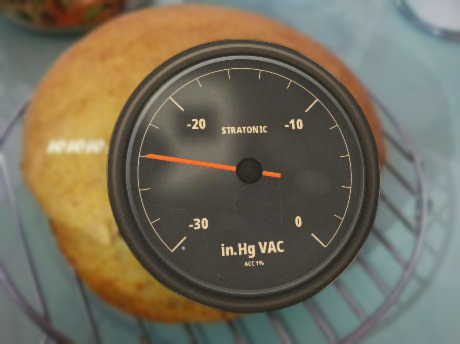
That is -24 inHg
